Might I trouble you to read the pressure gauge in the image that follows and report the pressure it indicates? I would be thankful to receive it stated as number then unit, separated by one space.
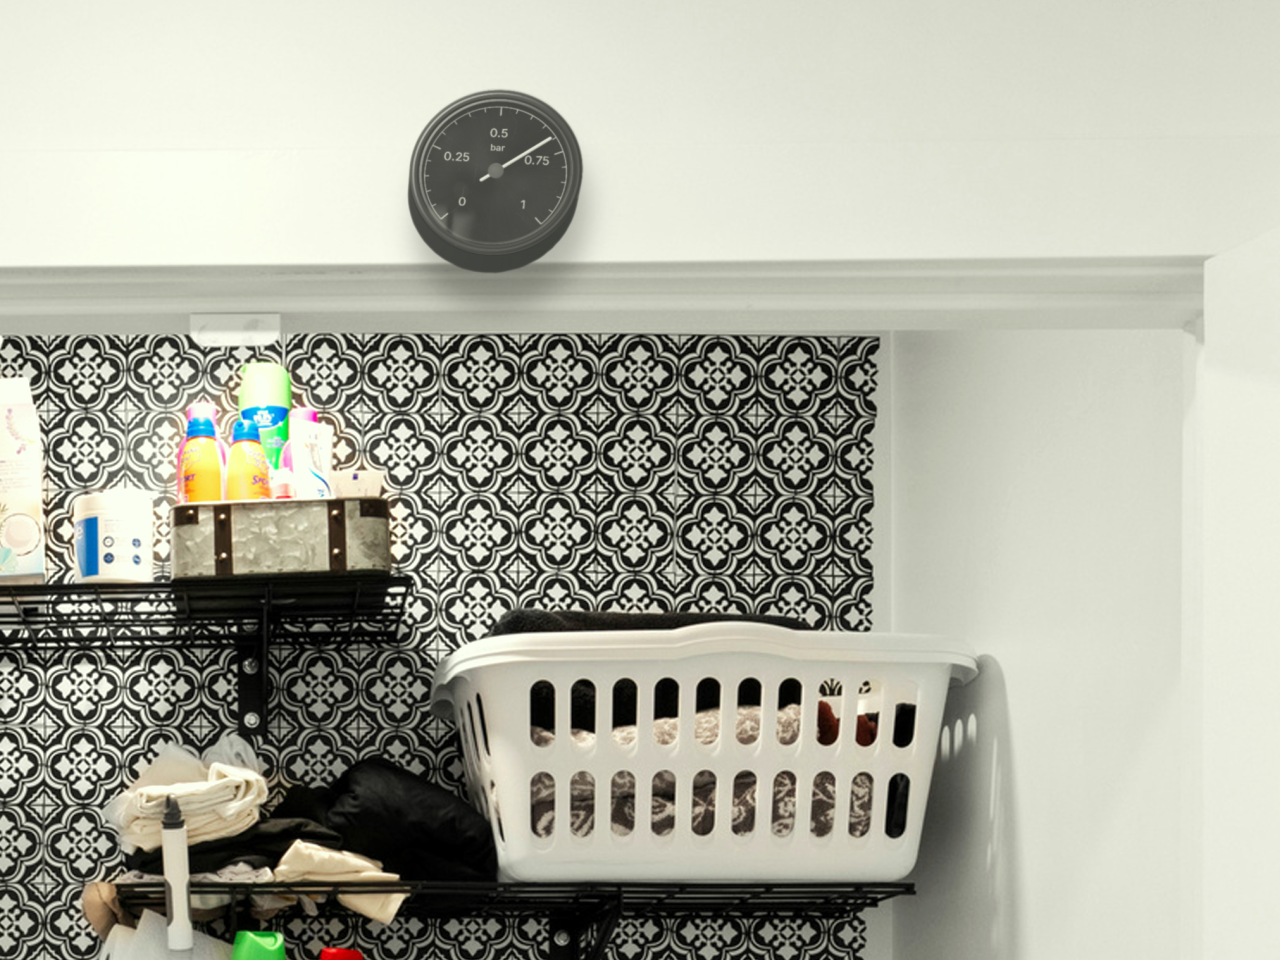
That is 0.7 bar
